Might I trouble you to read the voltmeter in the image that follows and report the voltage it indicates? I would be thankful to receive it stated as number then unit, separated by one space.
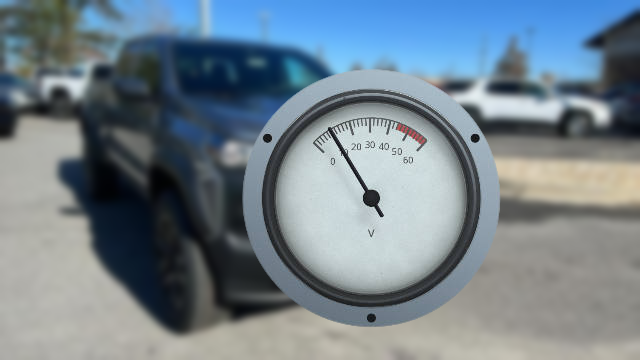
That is 10 V
